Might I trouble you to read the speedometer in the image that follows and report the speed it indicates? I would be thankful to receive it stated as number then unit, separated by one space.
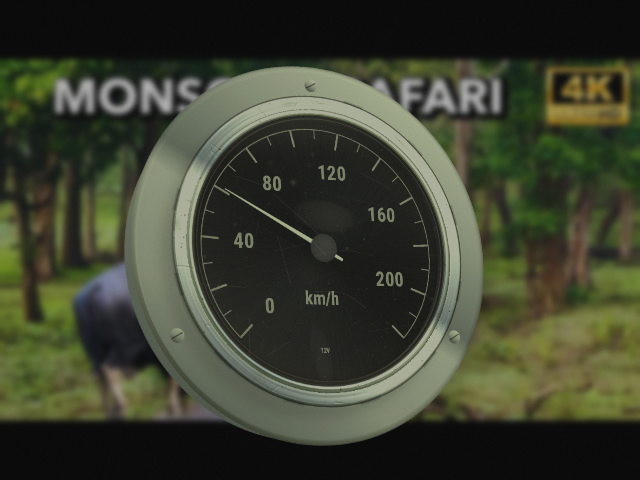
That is 60 km/h
